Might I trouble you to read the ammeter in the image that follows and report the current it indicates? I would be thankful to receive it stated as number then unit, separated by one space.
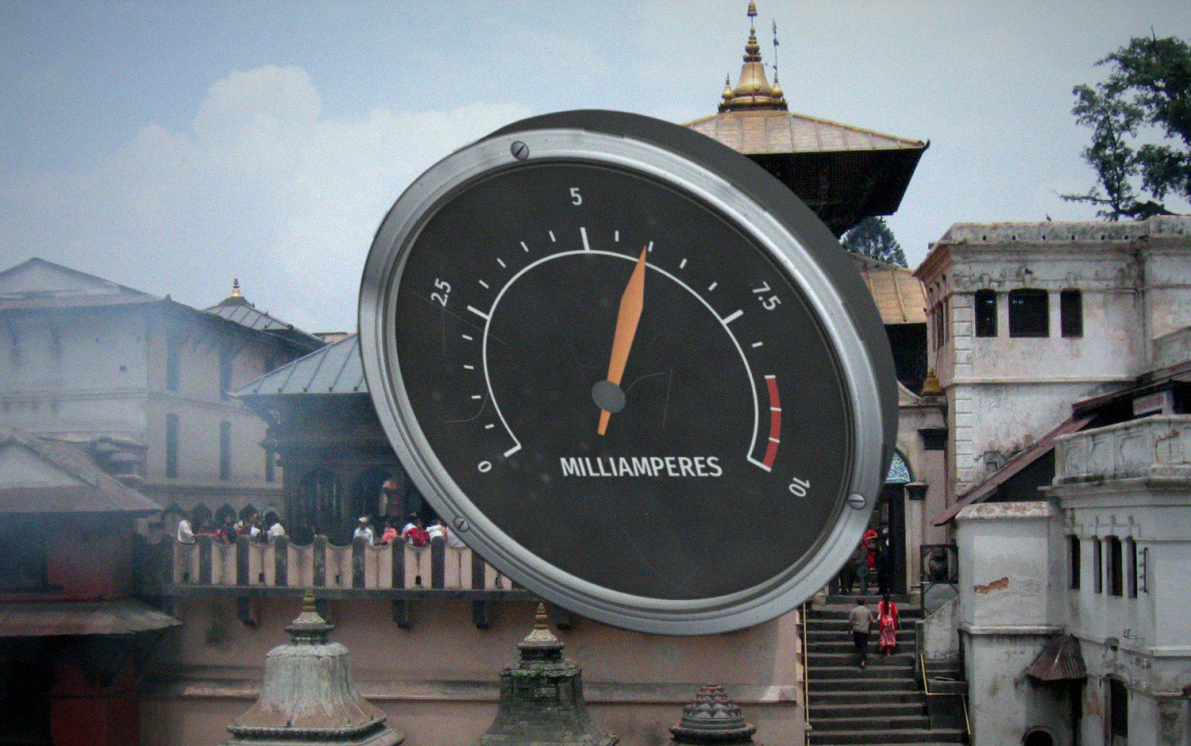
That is 6 mA
